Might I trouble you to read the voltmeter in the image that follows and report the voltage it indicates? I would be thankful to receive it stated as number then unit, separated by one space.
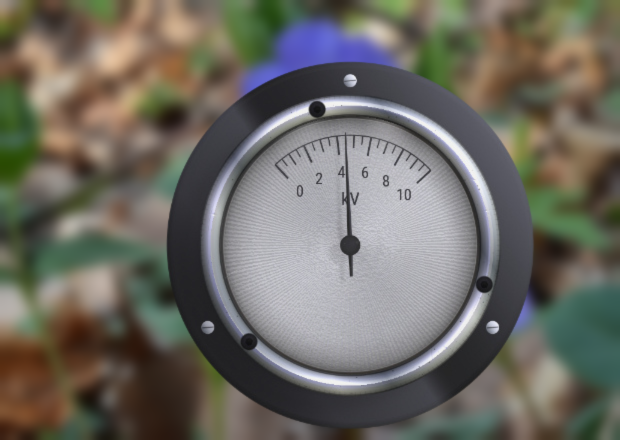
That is 4.5 kV
